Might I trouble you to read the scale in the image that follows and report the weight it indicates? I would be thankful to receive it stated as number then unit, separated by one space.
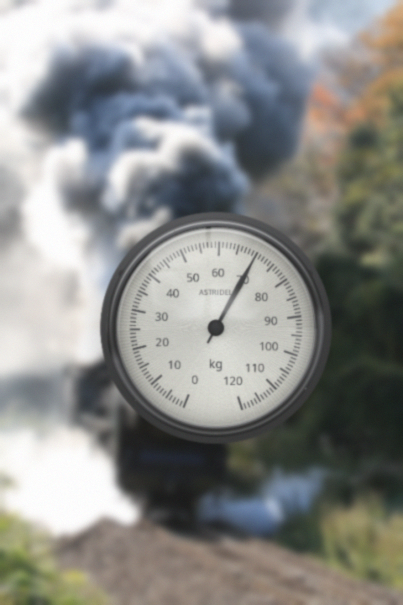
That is 70 kg
